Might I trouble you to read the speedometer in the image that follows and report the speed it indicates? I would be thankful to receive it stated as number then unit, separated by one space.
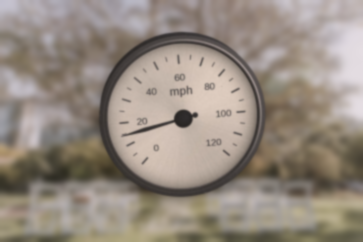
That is 15 mph
